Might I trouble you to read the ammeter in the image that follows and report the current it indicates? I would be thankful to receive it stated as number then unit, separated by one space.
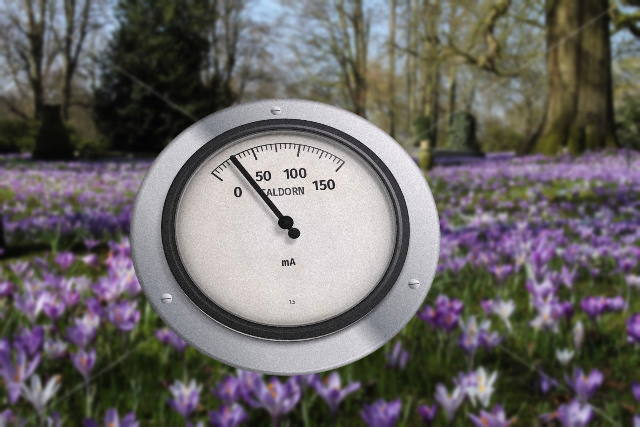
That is 25 mA
